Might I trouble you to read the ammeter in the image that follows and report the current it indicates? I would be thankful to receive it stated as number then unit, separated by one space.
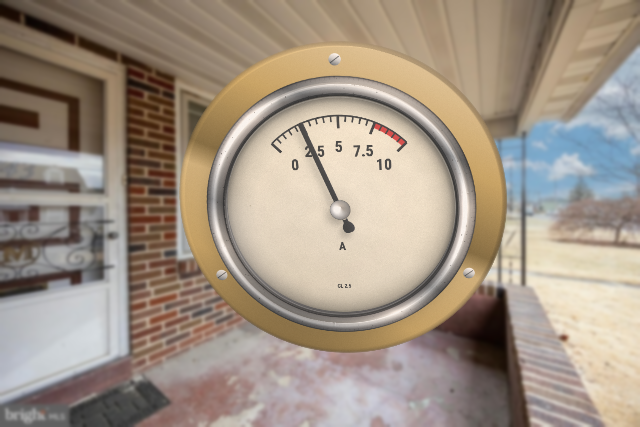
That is 2.5 A
